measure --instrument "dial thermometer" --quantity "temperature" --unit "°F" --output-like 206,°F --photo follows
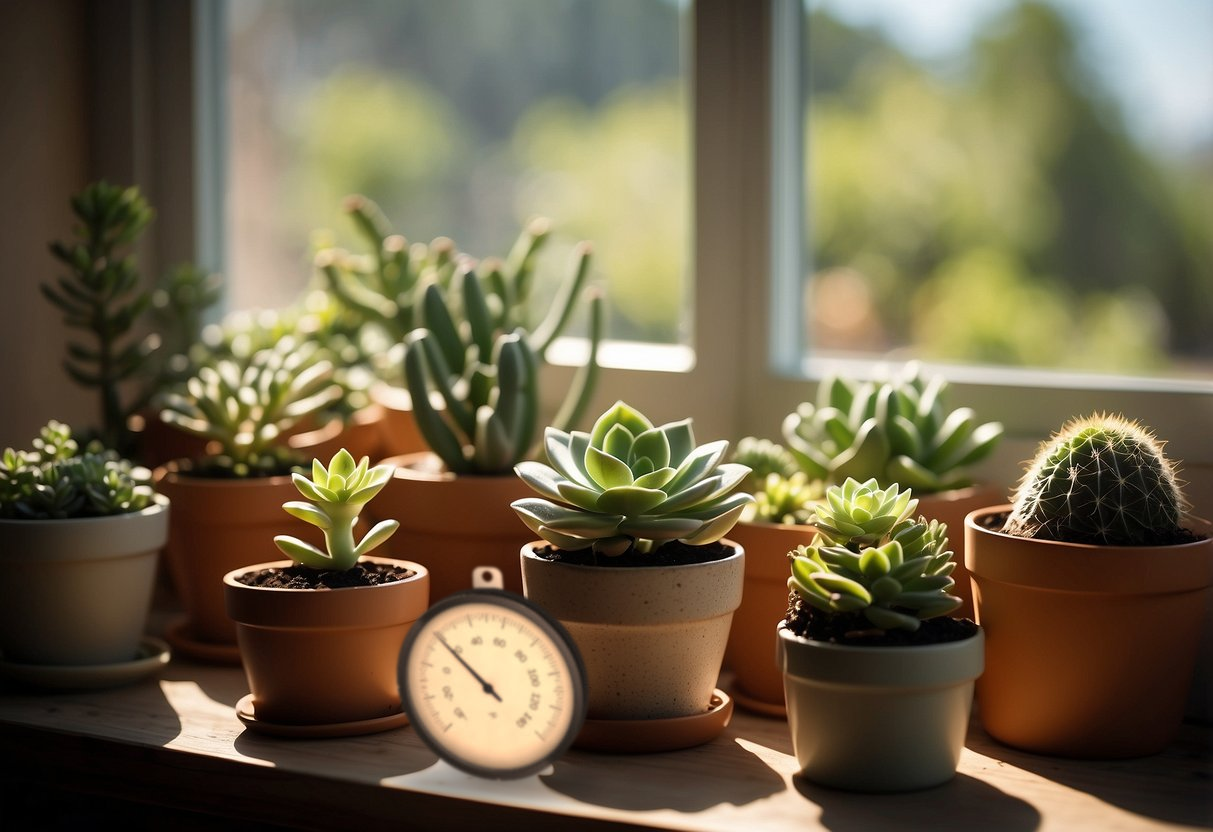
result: 20,°F
